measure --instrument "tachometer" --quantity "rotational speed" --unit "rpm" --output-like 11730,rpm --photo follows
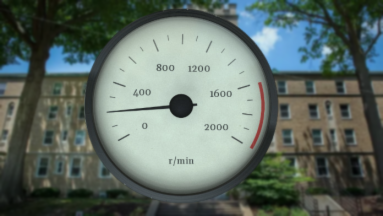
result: 200,rpm
